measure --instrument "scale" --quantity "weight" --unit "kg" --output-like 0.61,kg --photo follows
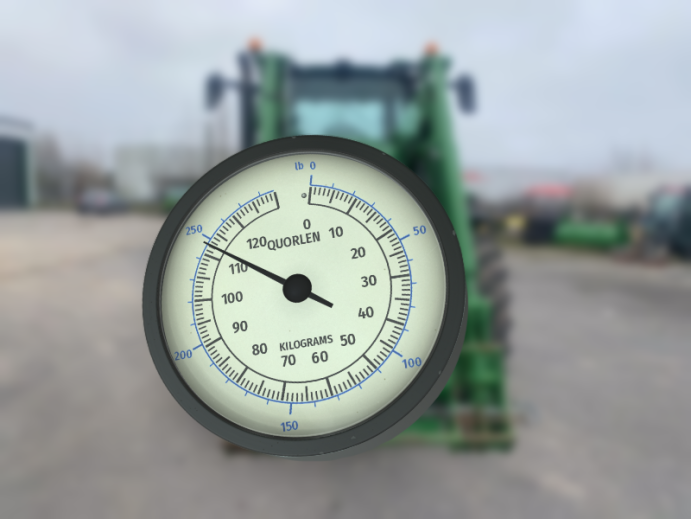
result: 112,kg
